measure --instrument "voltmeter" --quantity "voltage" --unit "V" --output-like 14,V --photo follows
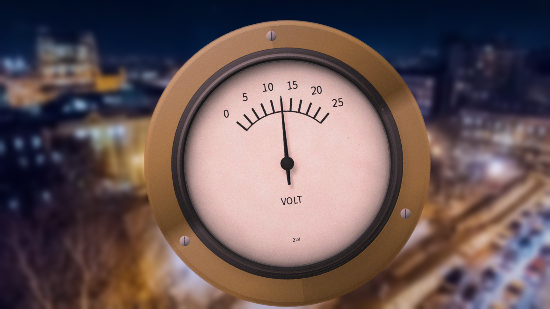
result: 12.5,V
